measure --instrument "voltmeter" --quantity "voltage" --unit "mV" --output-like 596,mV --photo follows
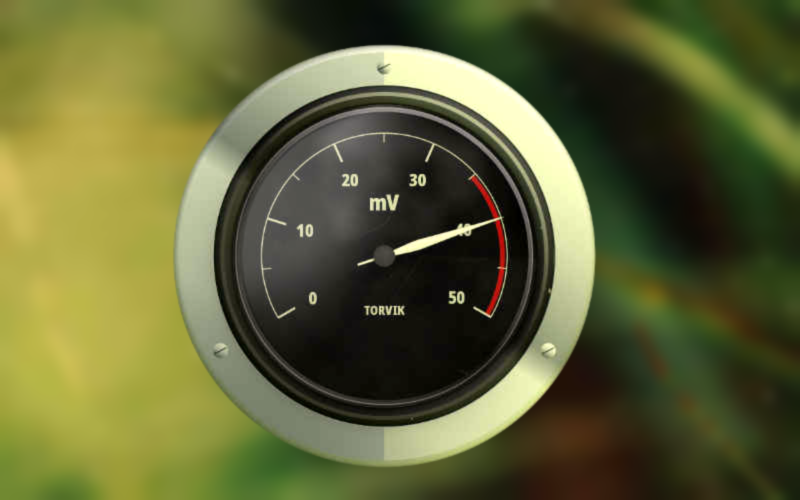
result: 40,mV
